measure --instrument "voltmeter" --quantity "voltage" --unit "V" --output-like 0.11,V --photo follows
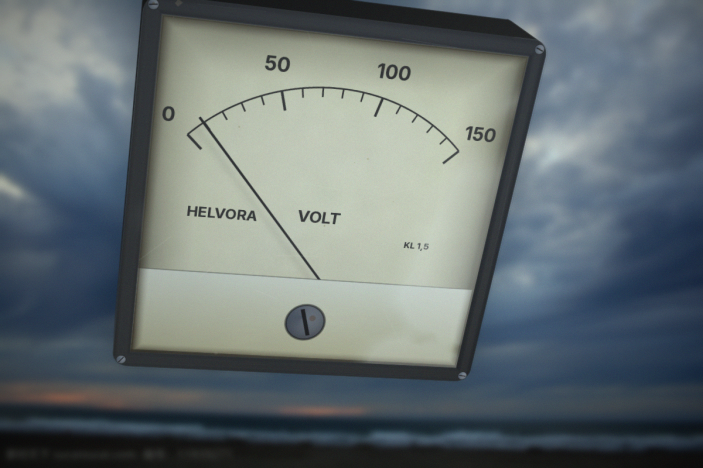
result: 10,V
